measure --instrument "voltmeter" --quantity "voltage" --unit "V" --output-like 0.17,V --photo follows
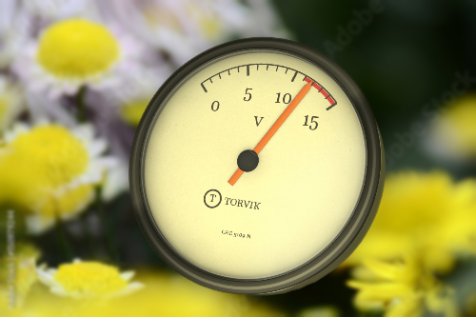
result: 12,V
